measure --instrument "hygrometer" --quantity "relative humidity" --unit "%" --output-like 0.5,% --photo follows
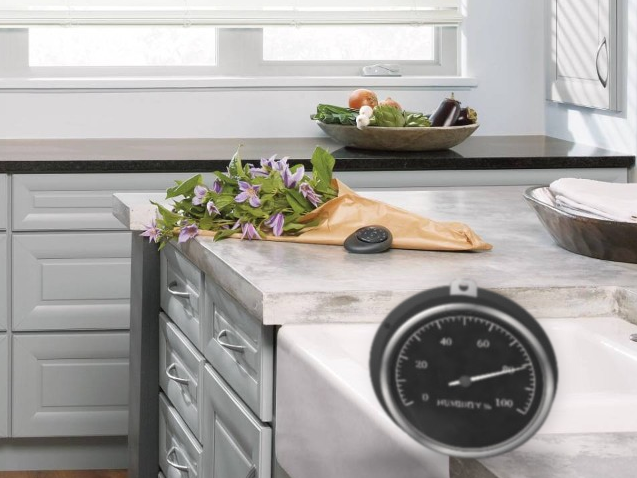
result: 80,%
